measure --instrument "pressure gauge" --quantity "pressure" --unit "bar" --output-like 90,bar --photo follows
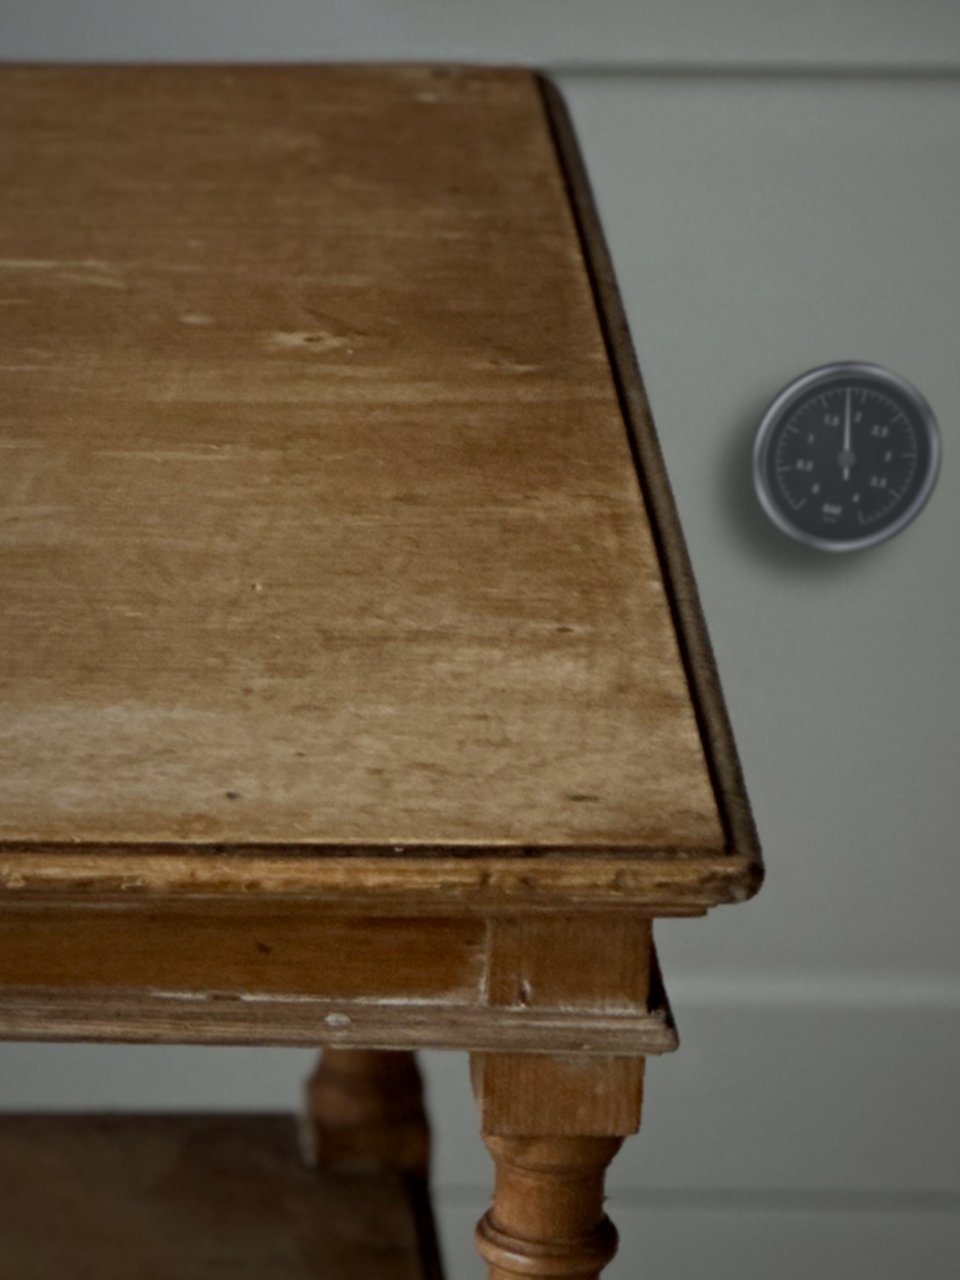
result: 1.8,bar
